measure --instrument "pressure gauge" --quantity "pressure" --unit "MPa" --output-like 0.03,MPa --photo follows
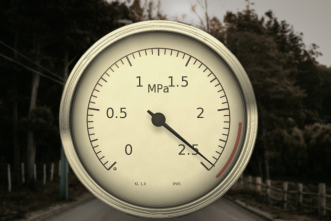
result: 2.45,MPa
